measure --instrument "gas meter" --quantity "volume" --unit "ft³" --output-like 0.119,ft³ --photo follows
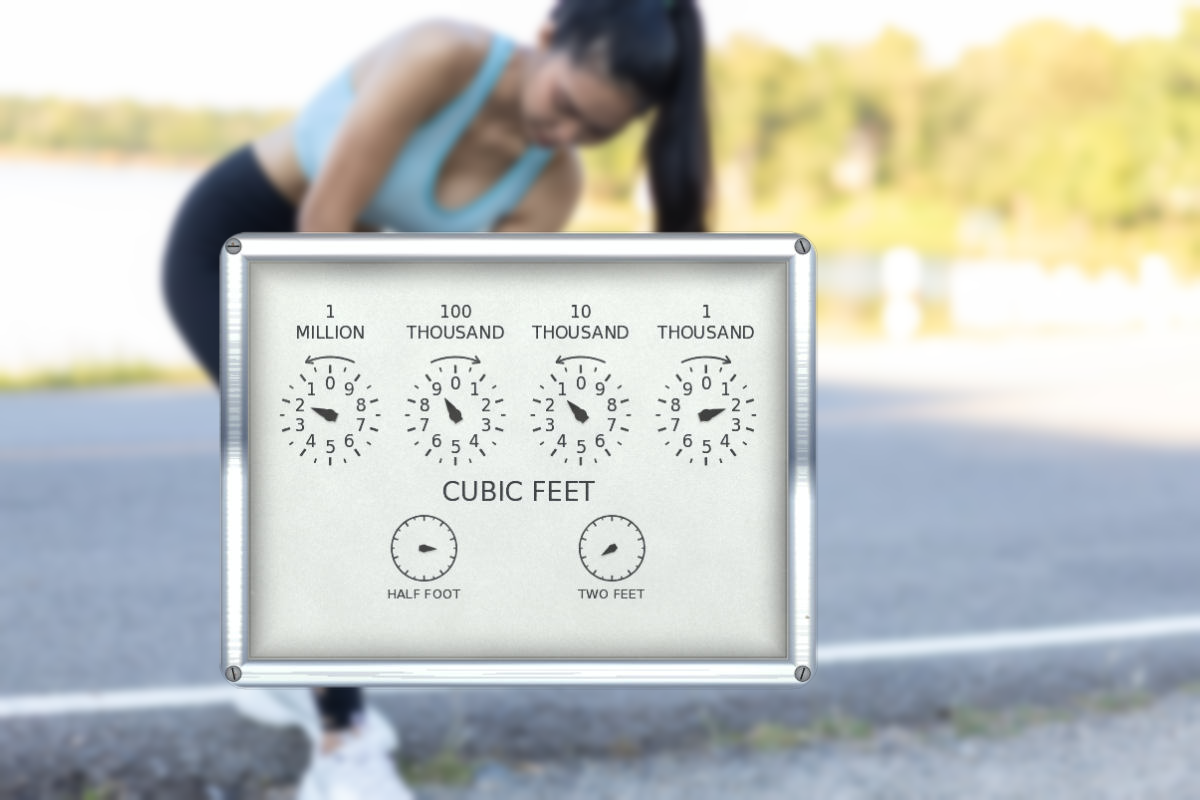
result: 191200,ft³
